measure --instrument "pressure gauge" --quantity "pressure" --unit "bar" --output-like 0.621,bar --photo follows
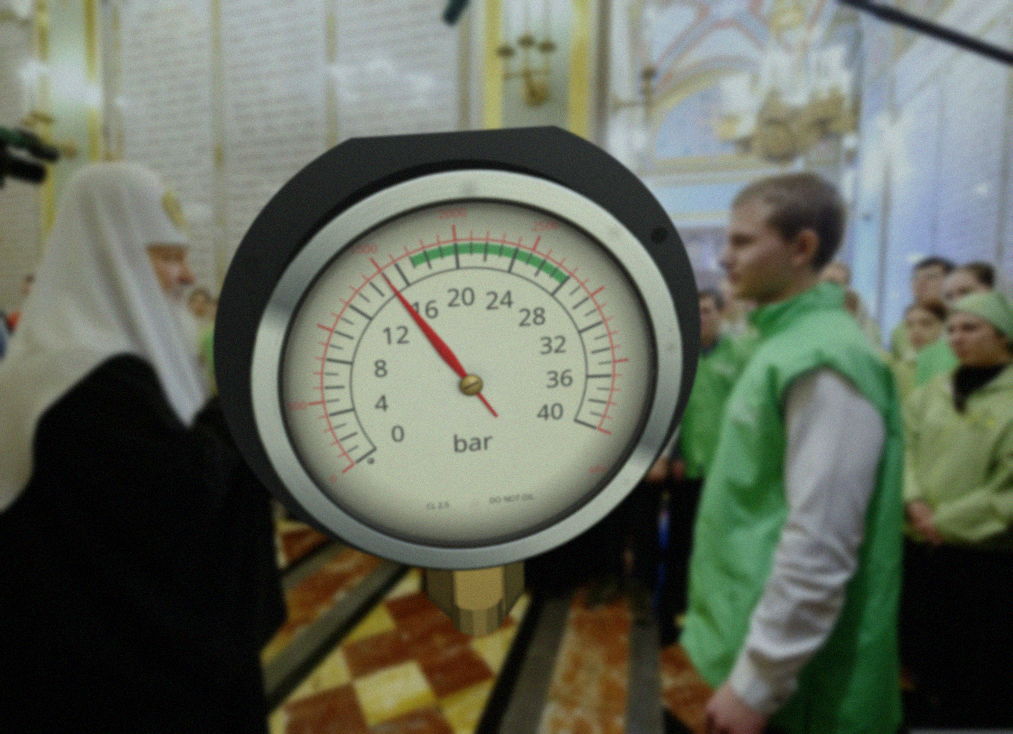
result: 15,bar
